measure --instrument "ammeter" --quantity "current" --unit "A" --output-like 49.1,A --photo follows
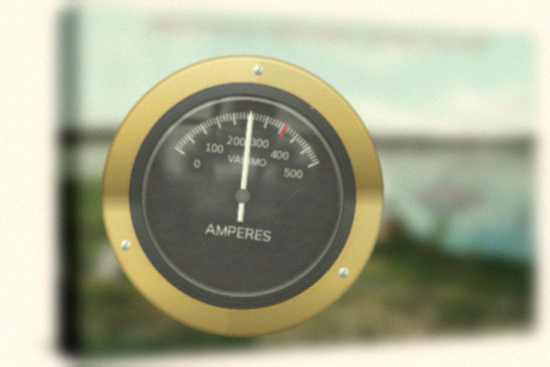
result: 250,A
